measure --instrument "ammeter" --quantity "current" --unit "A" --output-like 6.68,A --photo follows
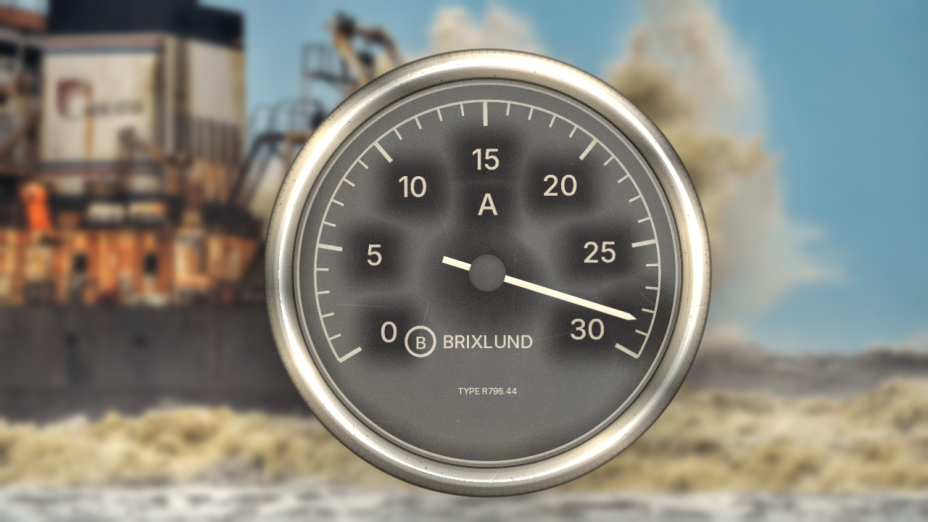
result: 28.5,A
